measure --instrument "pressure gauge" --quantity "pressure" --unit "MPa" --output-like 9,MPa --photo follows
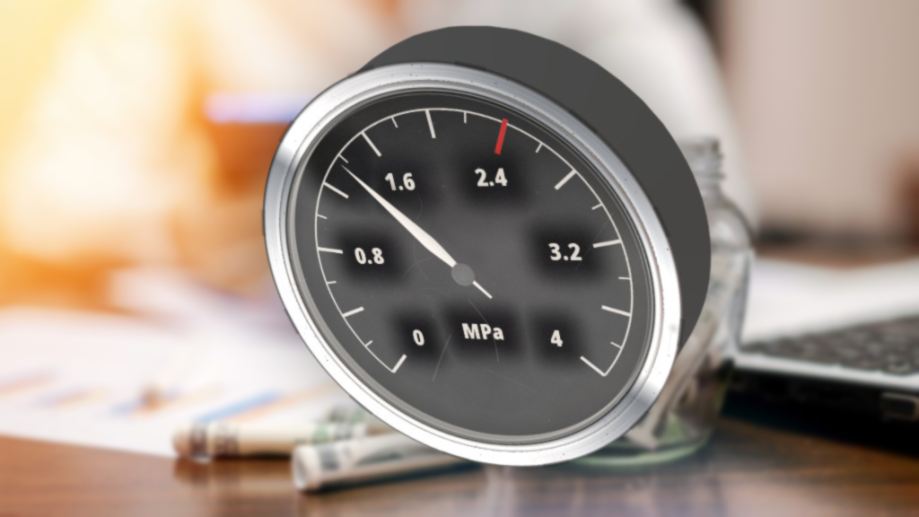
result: 1.4,MPa
